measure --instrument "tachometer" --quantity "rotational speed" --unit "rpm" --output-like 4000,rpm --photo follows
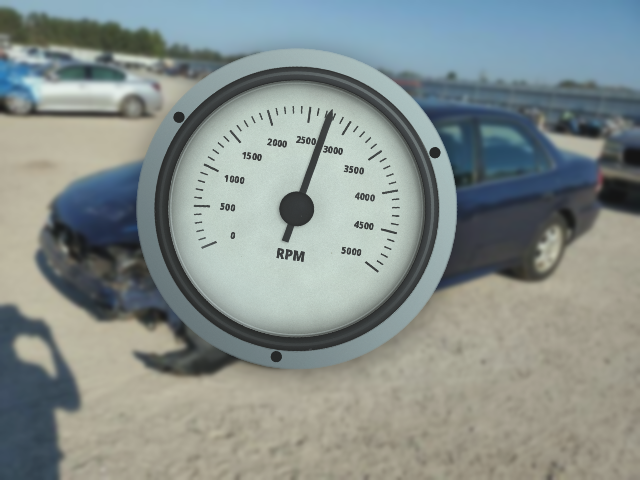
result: 2750,rpm
